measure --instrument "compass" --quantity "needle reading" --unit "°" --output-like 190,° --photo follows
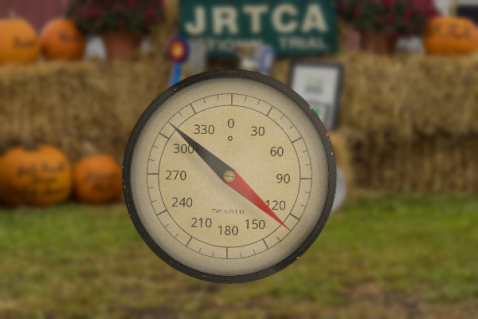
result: 130,°
